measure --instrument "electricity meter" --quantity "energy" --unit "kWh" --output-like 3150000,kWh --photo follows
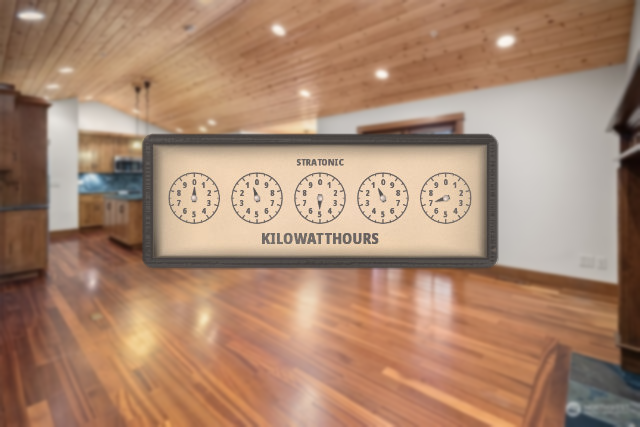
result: 507,kWh
